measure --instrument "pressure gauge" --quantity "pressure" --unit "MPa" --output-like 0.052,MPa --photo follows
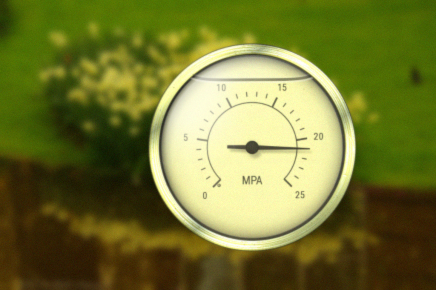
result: 21,MPa
